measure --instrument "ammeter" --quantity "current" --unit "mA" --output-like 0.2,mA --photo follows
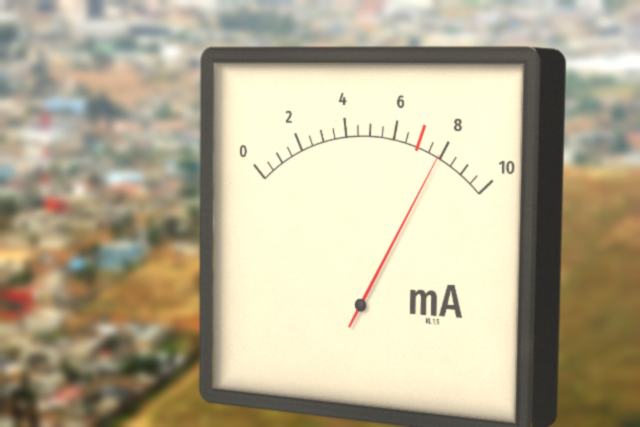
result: 8,mA
